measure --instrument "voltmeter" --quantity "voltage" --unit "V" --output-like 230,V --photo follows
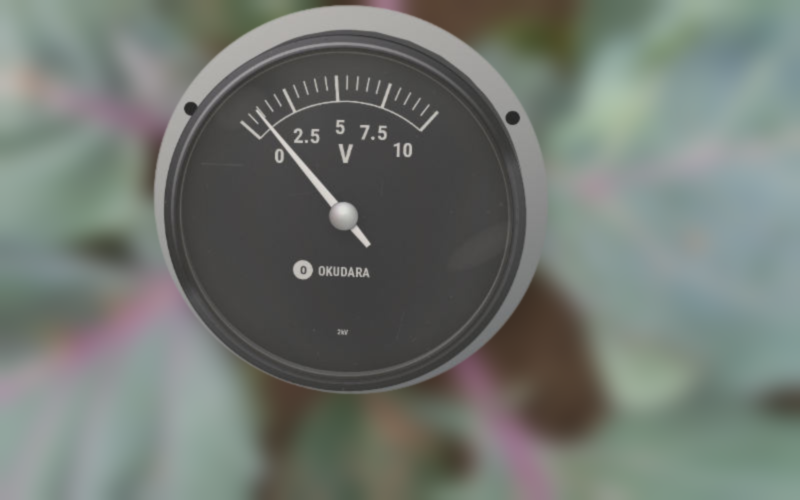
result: 1,V
